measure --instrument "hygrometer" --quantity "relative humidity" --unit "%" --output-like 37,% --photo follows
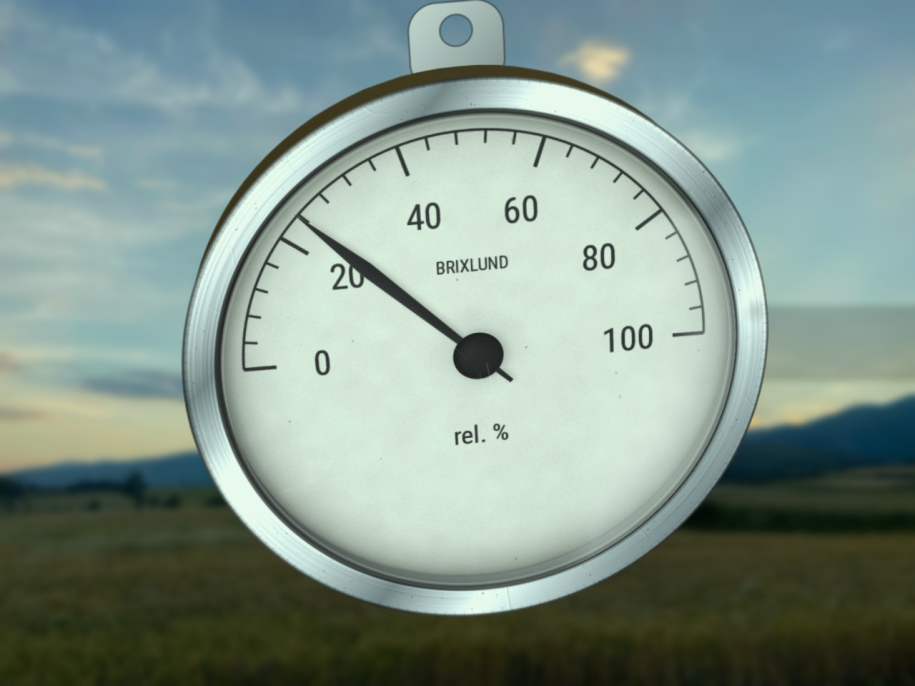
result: 24,%
